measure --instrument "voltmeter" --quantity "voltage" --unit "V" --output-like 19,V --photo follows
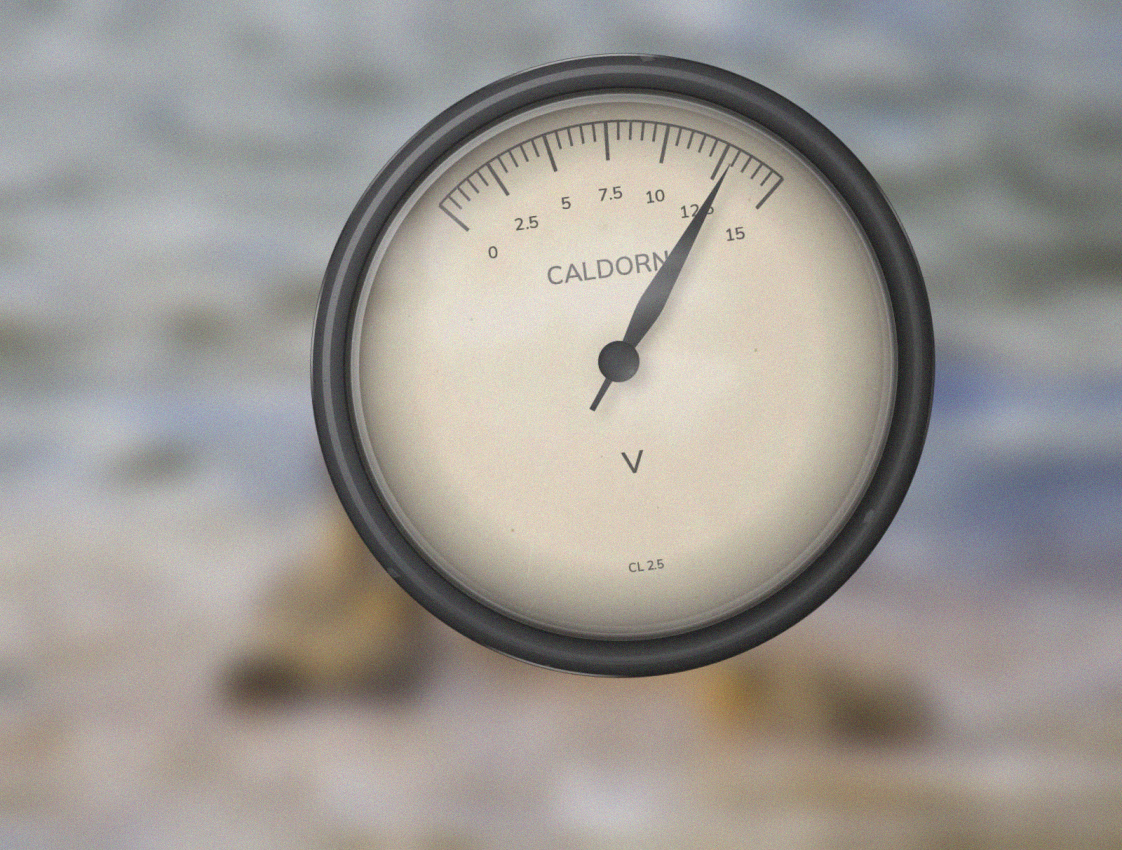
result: 13,V
